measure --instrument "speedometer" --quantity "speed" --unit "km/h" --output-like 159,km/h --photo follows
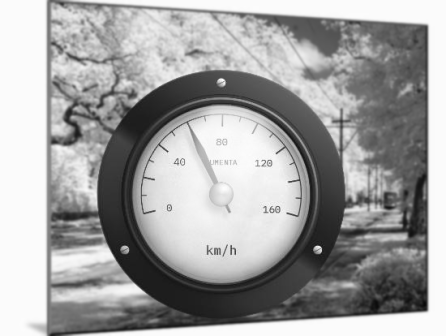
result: 60,km/h
